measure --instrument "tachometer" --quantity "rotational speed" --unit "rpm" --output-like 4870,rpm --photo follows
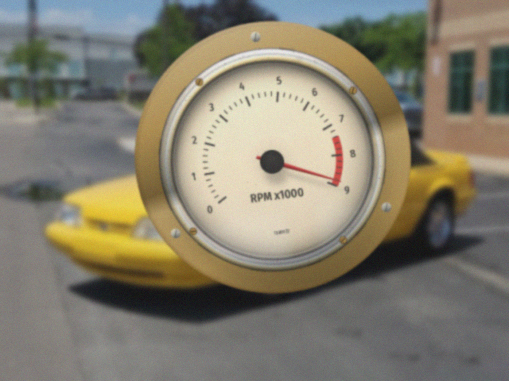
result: 8800,rpm
